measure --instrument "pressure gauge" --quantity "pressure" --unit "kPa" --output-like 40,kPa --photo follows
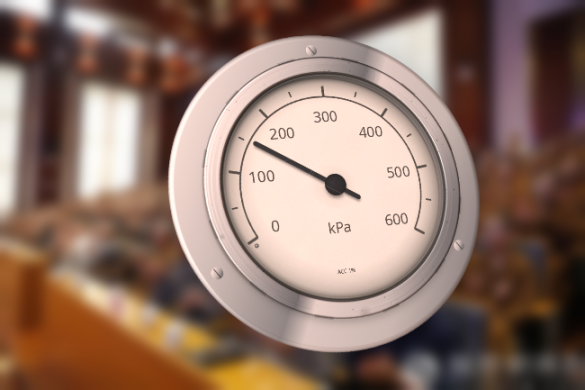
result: 150,kPa
